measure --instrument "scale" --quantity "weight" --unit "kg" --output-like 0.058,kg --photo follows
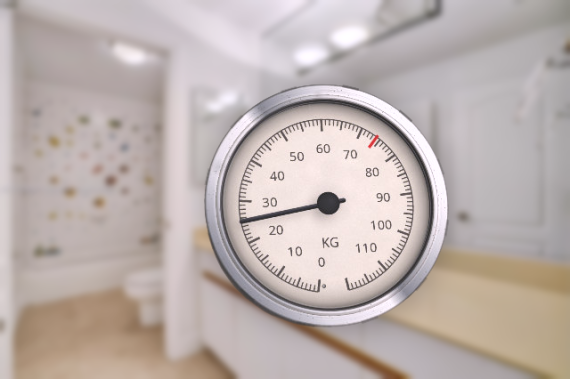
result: 25,kg
